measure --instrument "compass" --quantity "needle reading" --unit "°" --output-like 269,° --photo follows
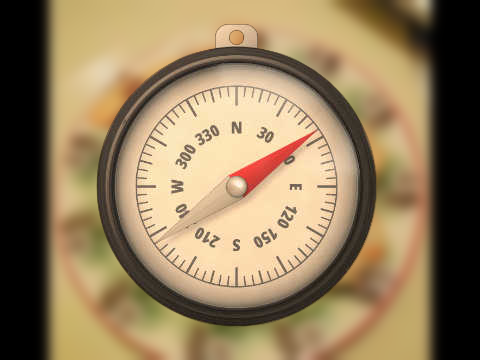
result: 55,°
